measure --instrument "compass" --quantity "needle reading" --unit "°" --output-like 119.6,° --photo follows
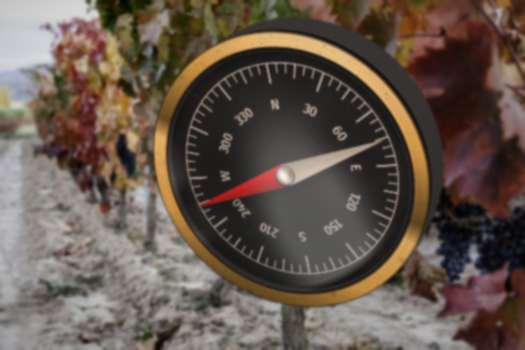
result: 255,°
